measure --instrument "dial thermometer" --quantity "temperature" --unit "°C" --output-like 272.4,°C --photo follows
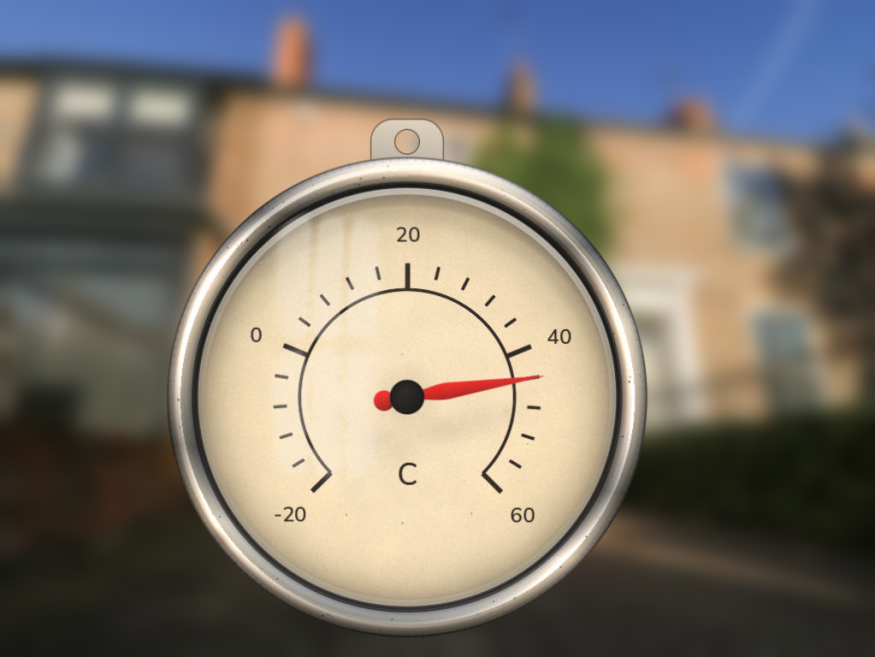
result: 44,°C
